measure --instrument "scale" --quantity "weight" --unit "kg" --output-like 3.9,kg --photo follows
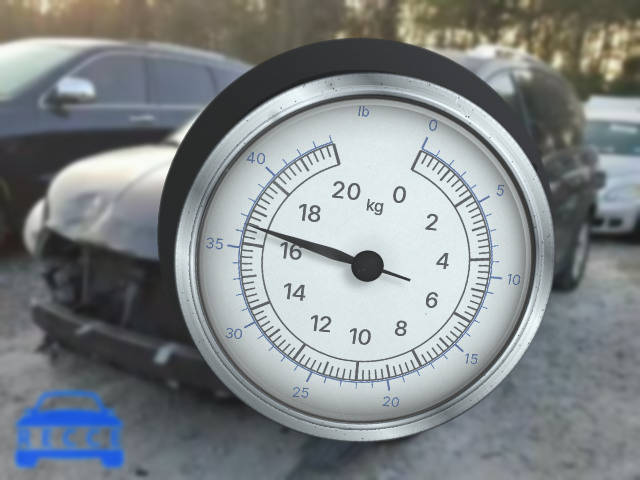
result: 16.6,kg
